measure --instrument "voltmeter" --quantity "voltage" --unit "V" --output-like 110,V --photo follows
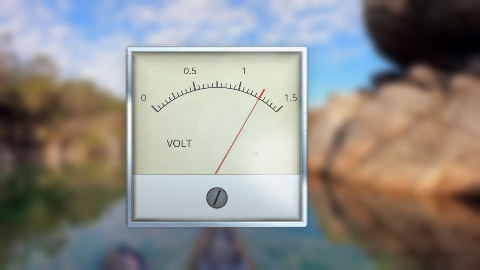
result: 1.25,V
